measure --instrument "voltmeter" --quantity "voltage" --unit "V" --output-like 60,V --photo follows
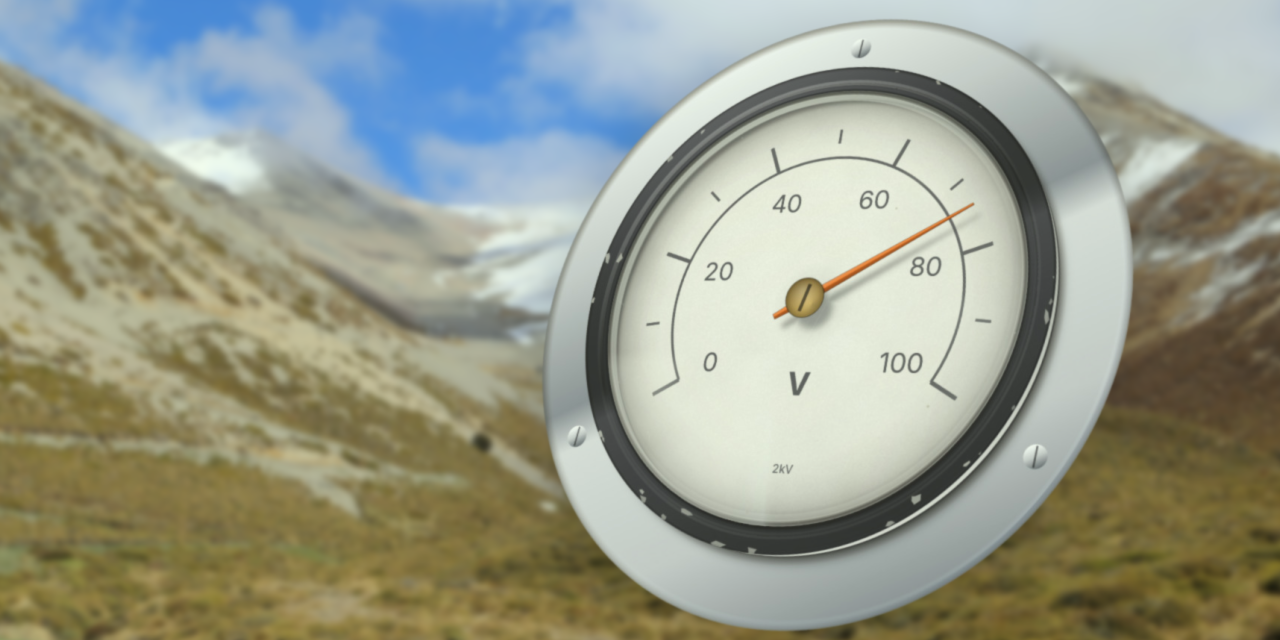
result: 75,V
